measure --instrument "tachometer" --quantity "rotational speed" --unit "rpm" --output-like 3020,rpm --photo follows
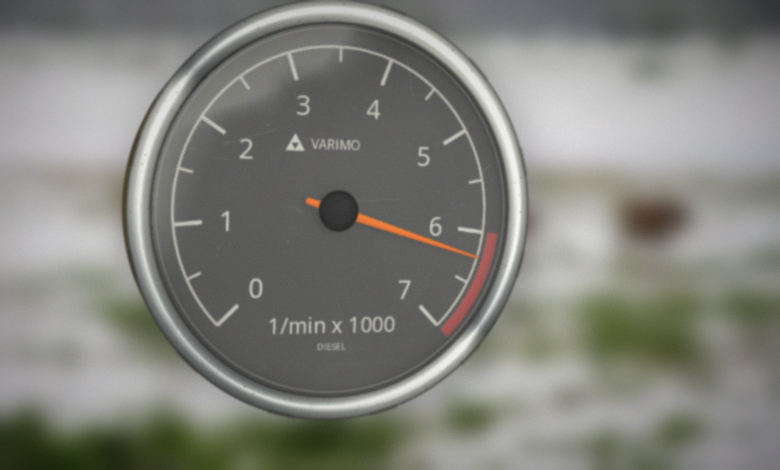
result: 6250,rpm
